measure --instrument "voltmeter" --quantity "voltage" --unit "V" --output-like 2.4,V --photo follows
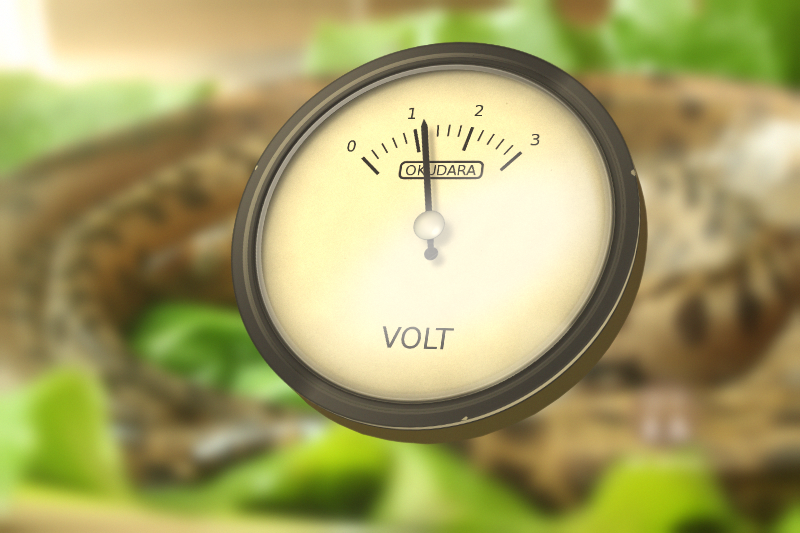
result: 1.2,V
